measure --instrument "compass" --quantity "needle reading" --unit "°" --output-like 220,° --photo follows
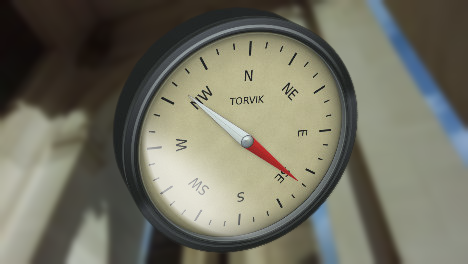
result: 130,°
